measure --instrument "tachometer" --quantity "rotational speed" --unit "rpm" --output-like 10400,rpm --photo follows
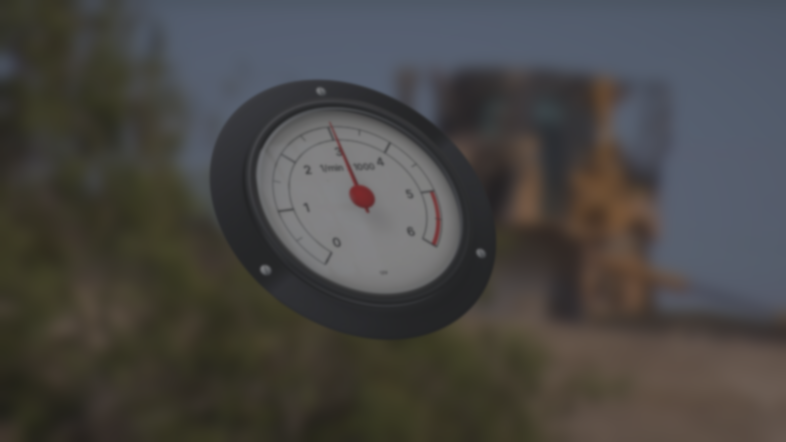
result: 3000,rpm
